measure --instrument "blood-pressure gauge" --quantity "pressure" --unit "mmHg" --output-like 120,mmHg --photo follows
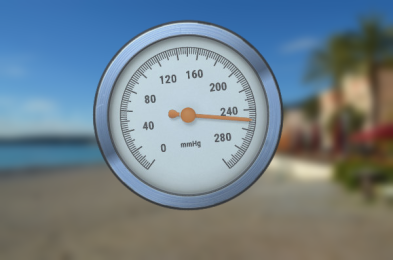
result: 250,mmHg
